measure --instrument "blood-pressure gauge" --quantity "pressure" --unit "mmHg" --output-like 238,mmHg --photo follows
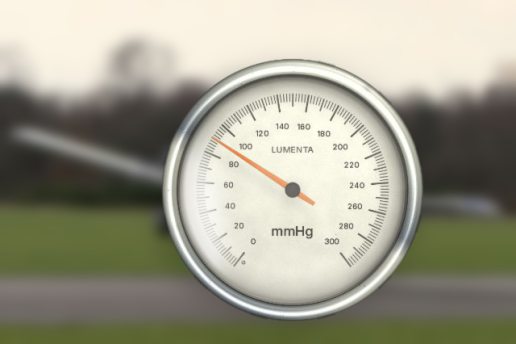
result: 90,mmHg
